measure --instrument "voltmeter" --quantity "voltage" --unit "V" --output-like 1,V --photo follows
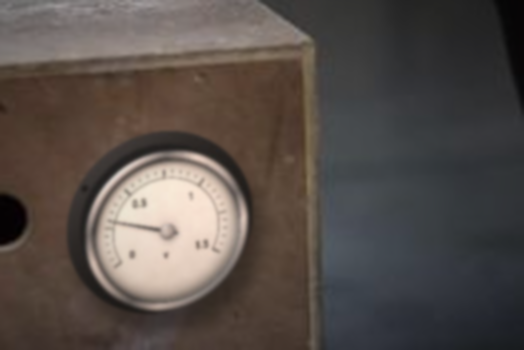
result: 0.3,V
